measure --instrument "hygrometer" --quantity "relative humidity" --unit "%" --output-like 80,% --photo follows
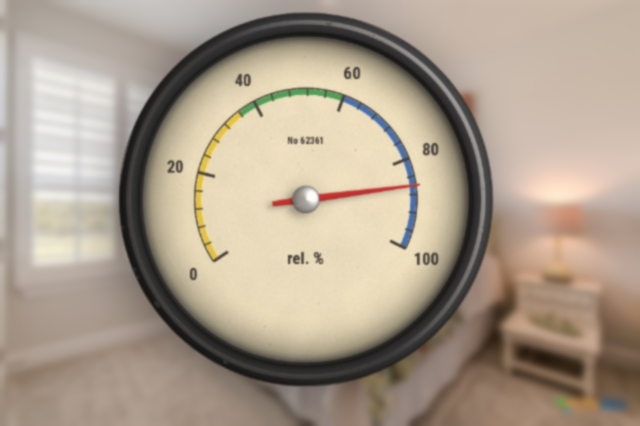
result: 86,%
